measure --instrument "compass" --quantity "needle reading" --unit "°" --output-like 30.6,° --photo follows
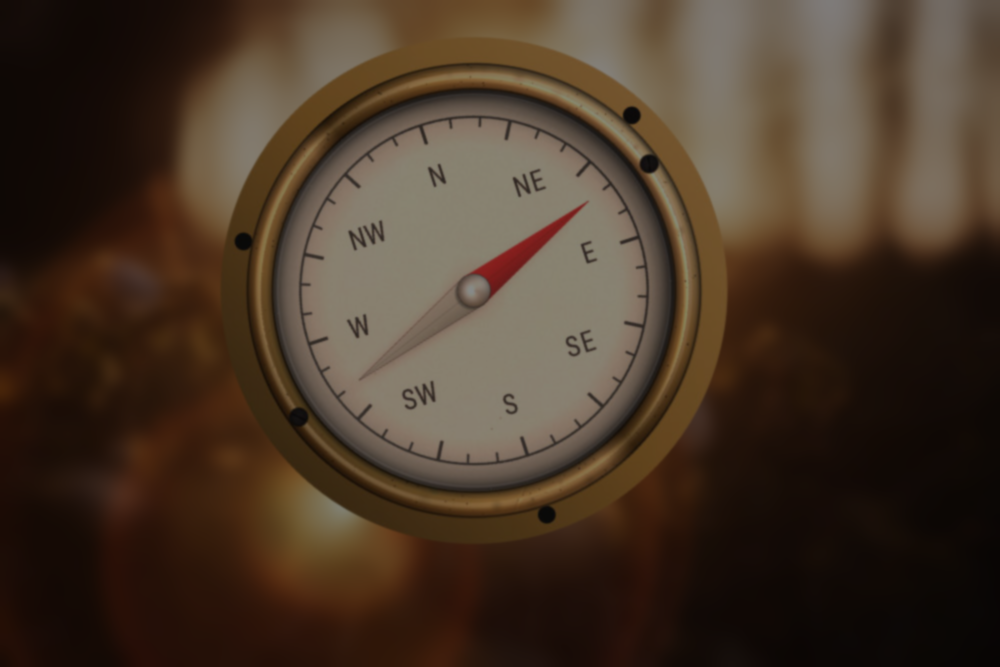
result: 70,°
